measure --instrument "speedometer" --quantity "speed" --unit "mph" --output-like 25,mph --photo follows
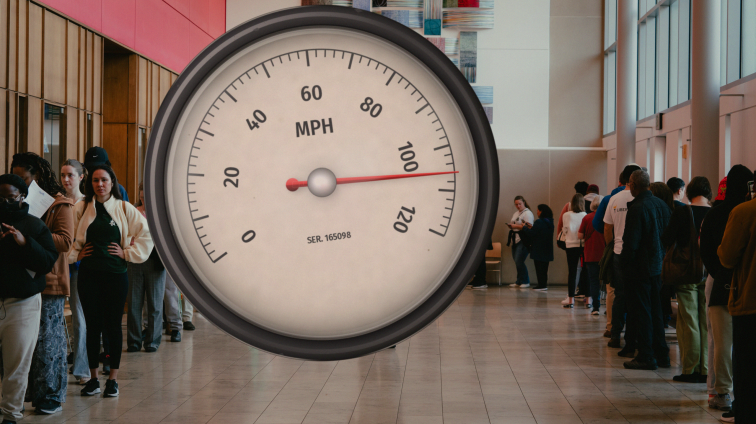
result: 106,mph
